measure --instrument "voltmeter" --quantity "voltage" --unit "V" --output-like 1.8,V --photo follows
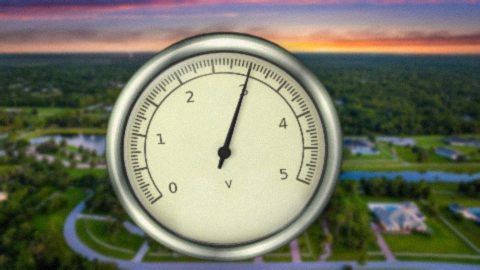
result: 3,V
